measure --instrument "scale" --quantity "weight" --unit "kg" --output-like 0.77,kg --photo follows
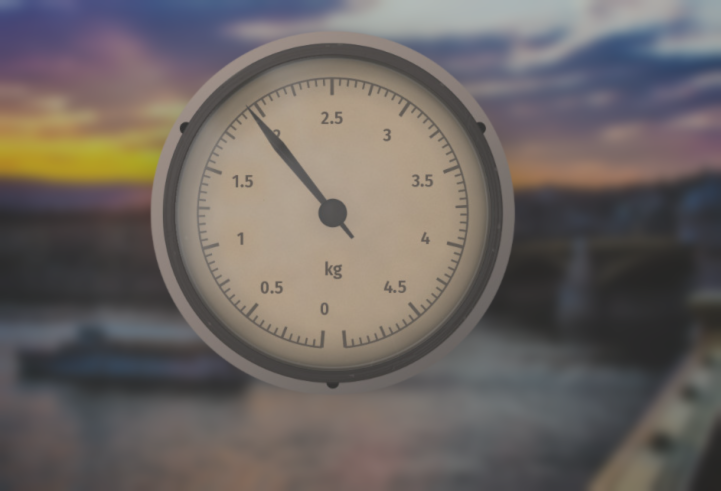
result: 1.95,kg
